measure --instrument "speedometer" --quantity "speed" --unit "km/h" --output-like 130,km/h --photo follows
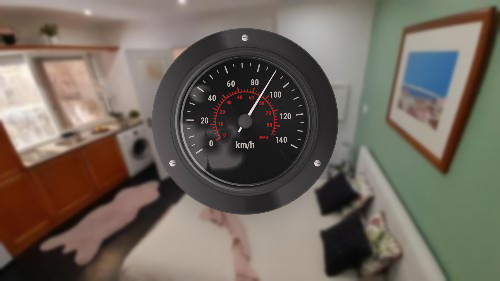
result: 90,km/h
